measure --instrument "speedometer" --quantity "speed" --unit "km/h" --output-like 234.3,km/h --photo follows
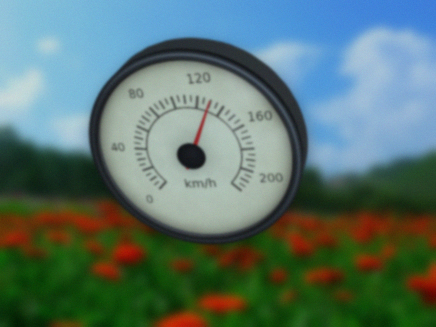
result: 130,km/h
